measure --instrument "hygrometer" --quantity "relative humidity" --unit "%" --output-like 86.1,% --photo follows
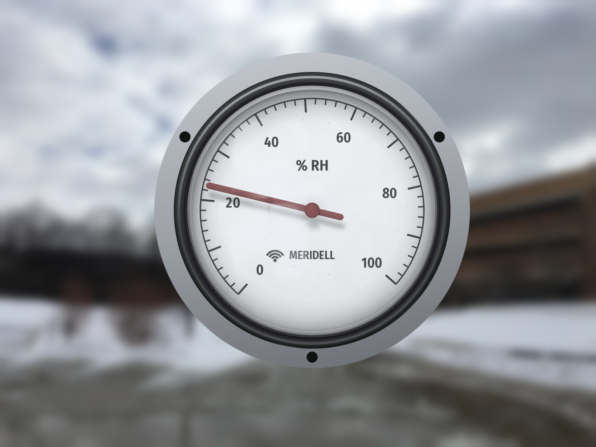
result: 23,%
